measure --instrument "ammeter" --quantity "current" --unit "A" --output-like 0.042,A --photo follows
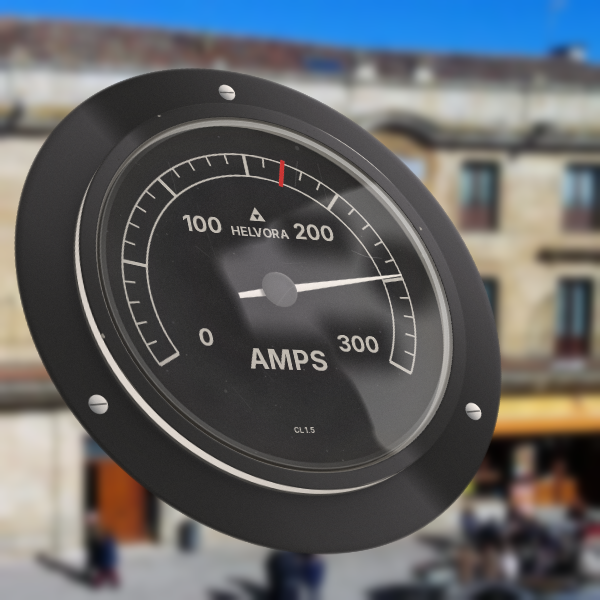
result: 250,A
